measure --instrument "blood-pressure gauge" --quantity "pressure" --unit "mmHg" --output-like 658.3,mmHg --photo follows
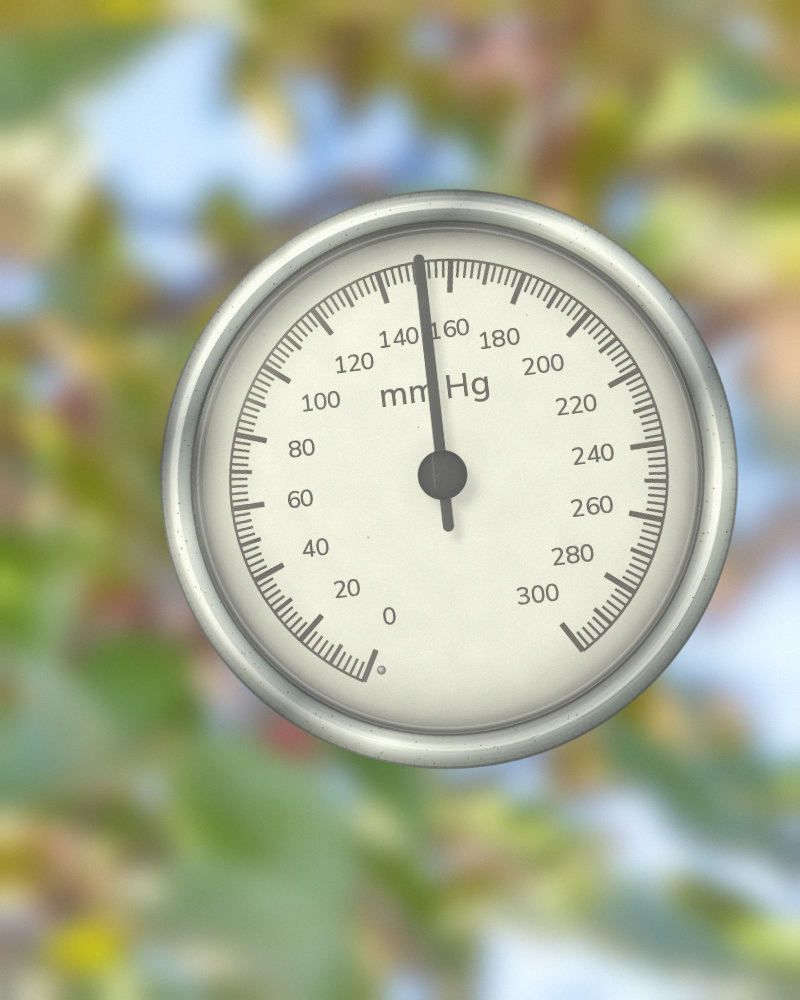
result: 152,mmHg
